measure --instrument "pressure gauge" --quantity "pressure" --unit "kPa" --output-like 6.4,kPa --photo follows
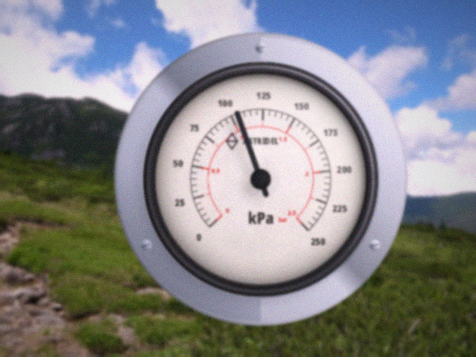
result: 105,kPa
